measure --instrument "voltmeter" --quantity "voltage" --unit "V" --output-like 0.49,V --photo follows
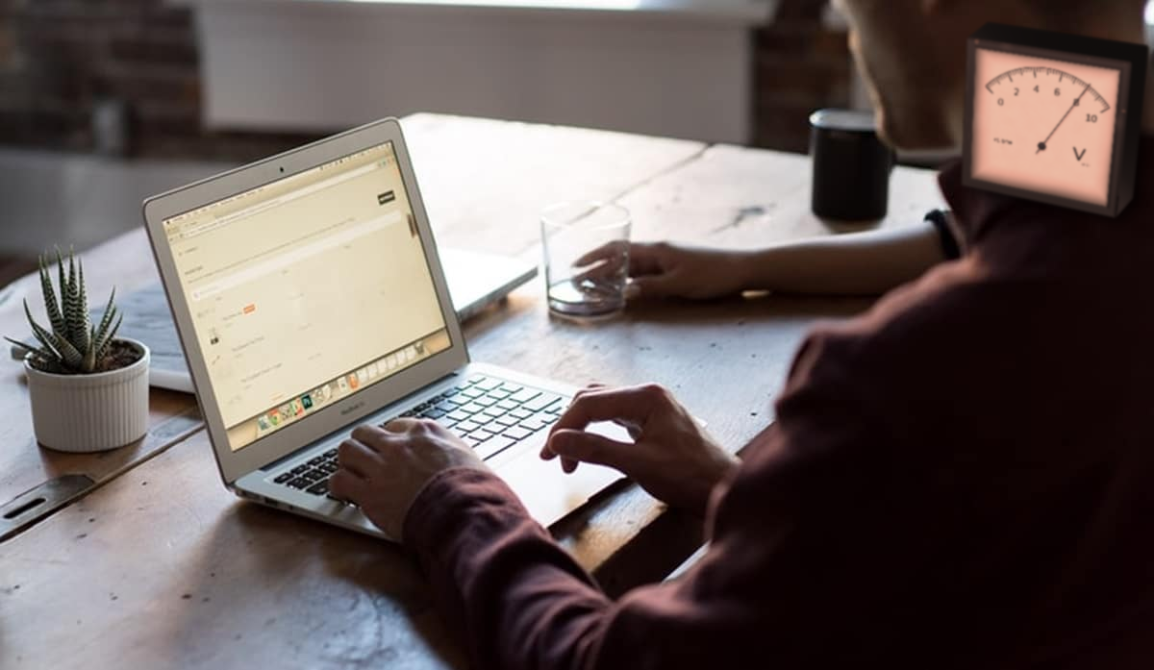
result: 8,V
